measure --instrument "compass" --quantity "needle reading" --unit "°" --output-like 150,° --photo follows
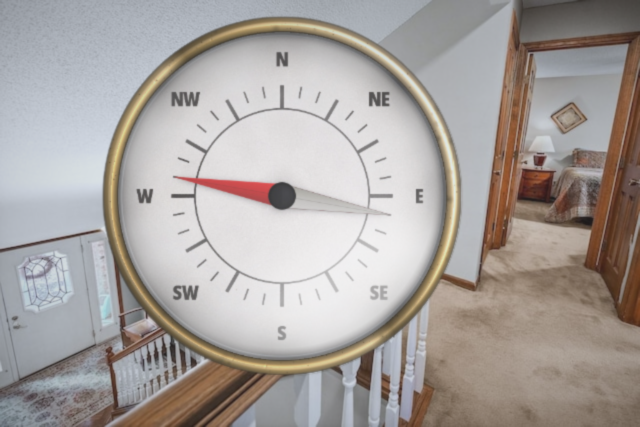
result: 280,°
